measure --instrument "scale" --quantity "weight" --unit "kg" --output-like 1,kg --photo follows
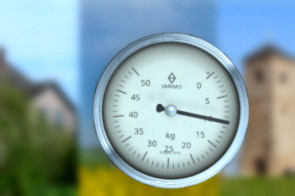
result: 10,kg
